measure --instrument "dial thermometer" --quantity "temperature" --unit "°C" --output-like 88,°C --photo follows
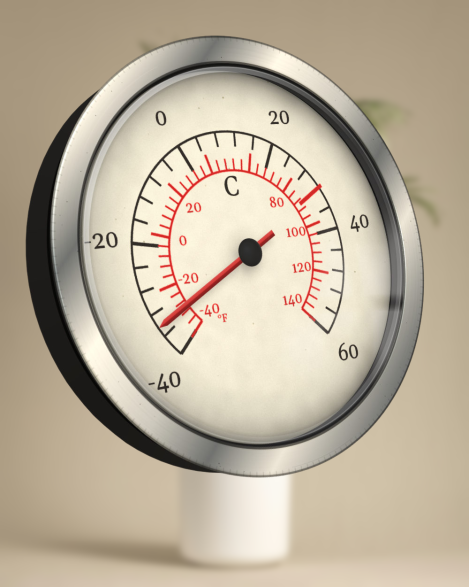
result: -34,°C
